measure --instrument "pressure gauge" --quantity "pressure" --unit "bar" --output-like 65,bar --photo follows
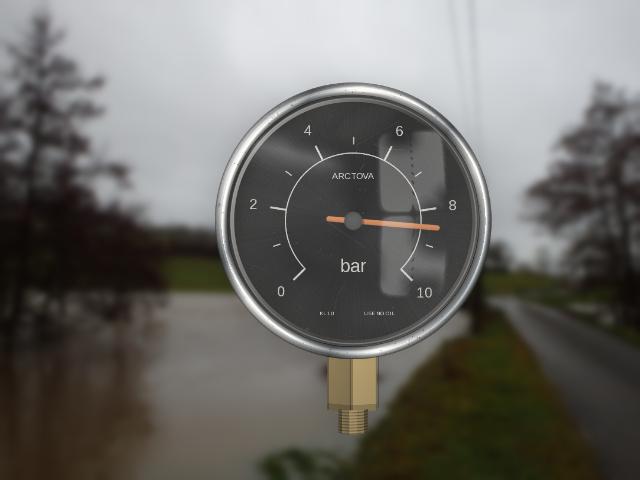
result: 8.5,bar
